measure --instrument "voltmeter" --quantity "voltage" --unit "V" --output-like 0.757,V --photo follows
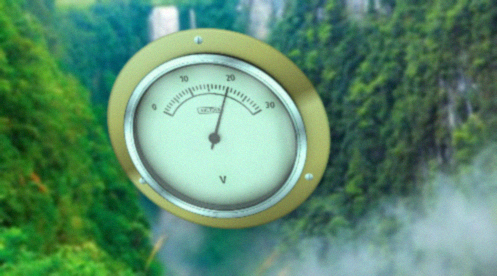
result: 20,V
